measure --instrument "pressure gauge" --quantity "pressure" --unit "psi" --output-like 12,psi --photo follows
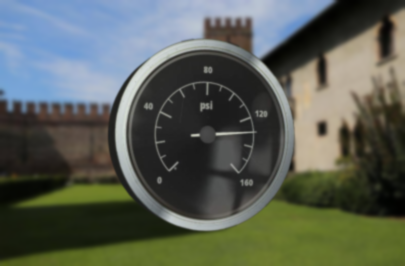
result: 130,psi
